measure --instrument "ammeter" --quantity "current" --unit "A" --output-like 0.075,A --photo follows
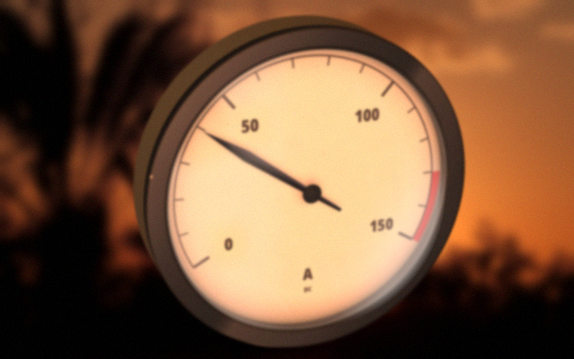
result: 40,A
